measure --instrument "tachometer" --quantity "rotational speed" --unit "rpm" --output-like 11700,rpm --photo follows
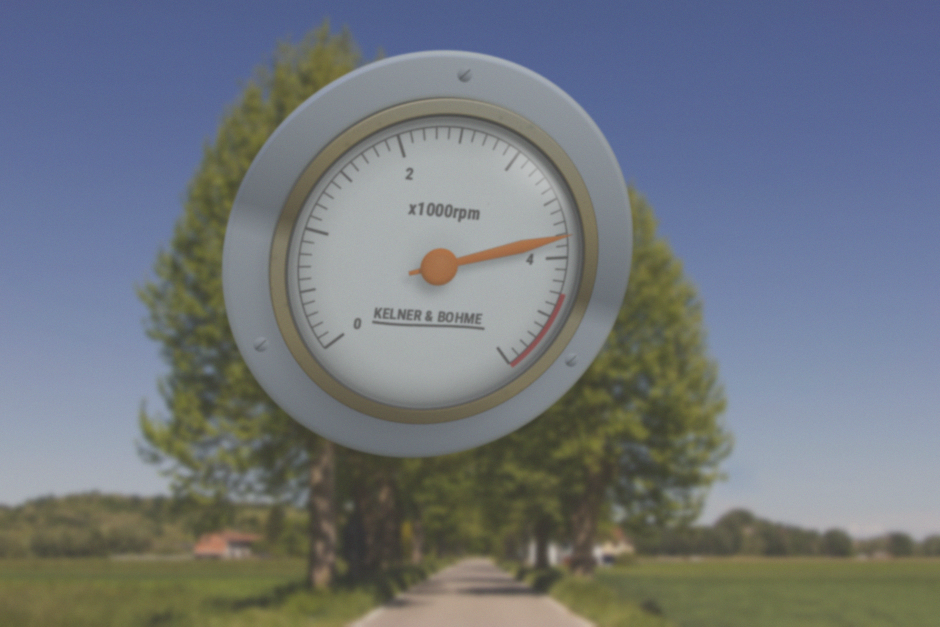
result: 3800,rpm
